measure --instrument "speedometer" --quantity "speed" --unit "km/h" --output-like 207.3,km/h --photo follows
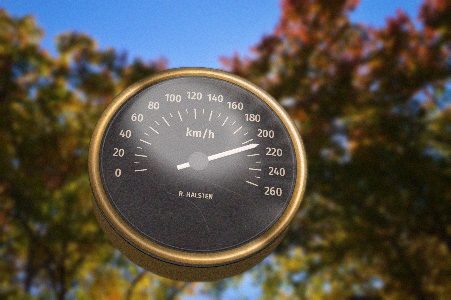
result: 210,km/h
